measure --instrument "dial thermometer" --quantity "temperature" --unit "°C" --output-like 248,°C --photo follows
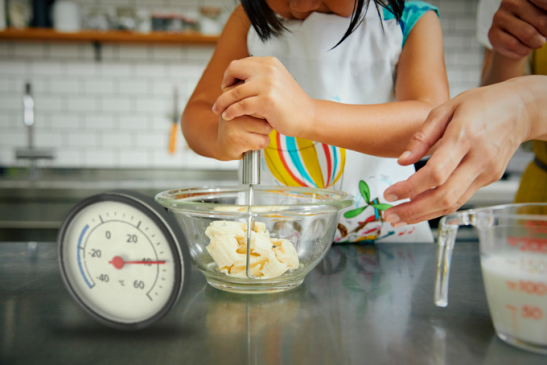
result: 40,°C
